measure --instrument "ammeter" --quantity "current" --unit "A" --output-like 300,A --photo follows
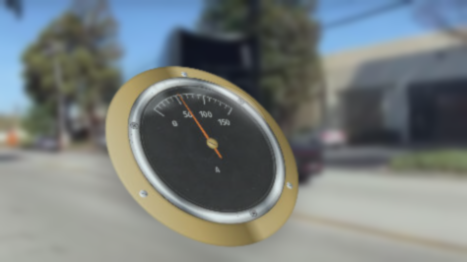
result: 50,A
